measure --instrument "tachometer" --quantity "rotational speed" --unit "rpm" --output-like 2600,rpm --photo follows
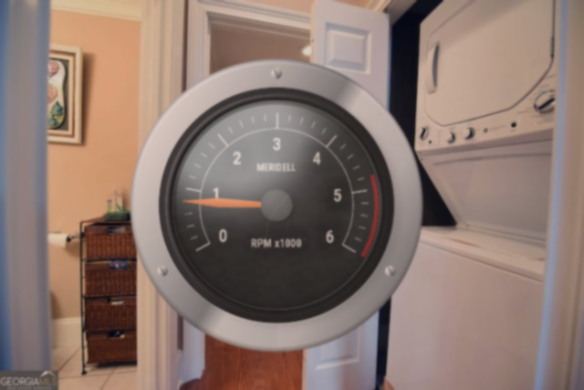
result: 800,rpm
